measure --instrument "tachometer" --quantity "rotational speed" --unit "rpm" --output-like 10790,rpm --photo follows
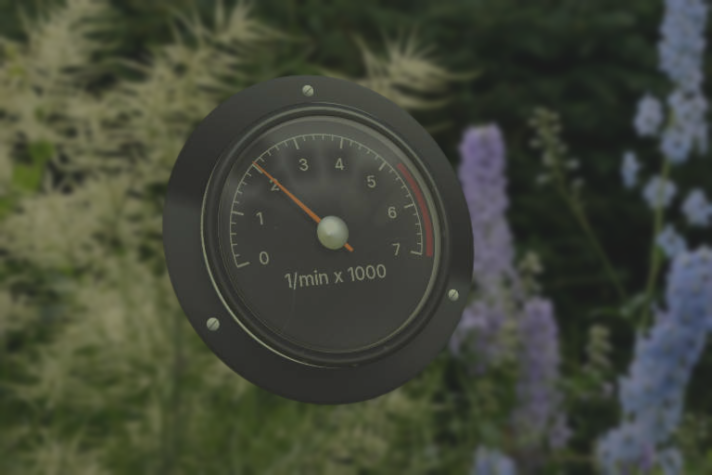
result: 2000,rpm
